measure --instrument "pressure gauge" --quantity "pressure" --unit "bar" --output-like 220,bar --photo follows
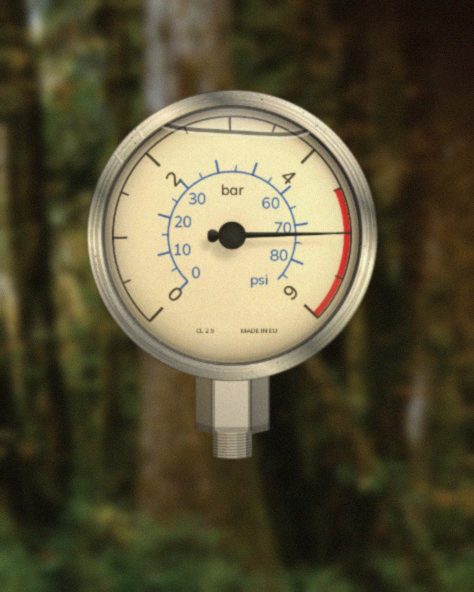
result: 5,bar
